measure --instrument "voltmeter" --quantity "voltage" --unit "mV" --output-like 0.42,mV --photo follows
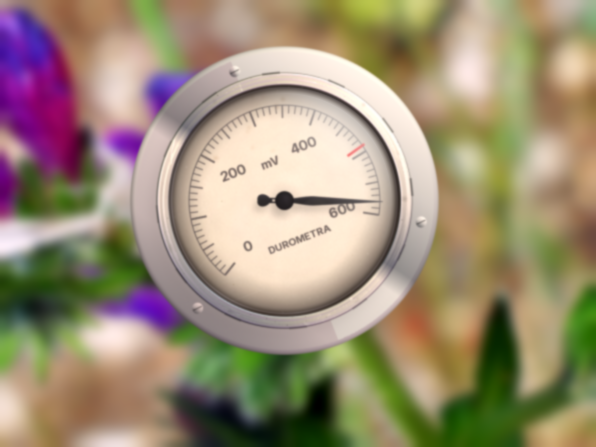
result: 580,mV
